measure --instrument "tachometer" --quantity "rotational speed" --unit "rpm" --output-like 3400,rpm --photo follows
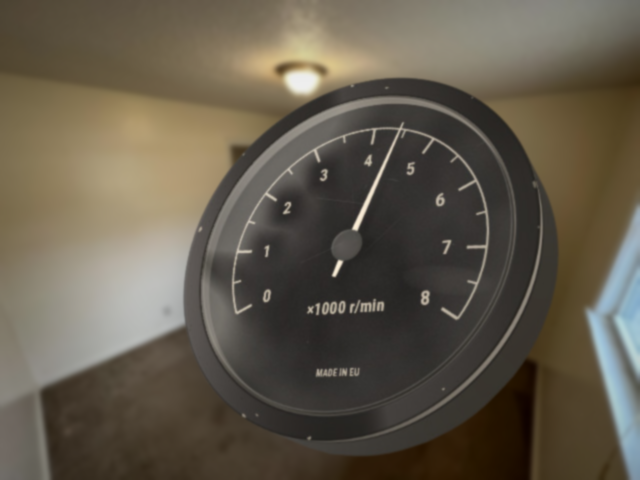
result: 4500,rpm
